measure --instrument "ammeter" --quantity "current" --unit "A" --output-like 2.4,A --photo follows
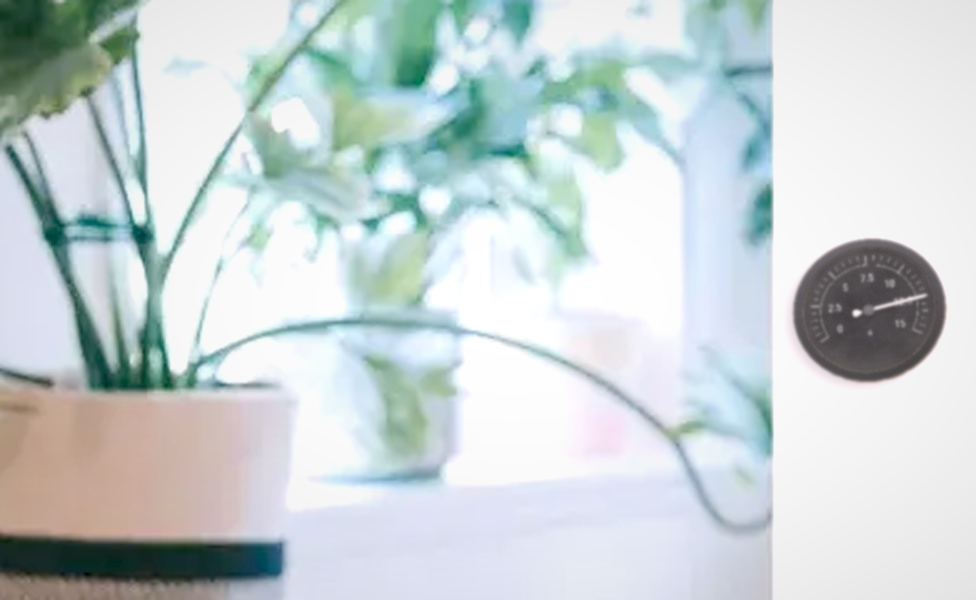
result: 12.5,A
